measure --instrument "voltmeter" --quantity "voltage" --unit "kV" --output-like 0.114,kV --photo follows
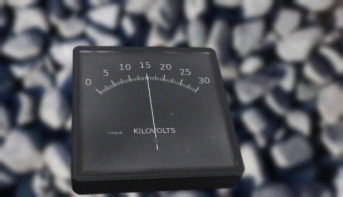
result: 15,kV
